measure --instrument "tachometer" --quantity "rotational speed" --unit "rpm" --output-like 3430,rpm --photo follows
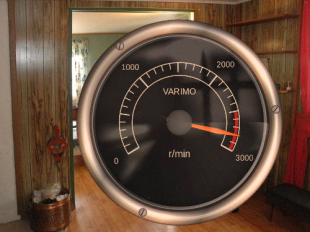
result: 2800,rpm
